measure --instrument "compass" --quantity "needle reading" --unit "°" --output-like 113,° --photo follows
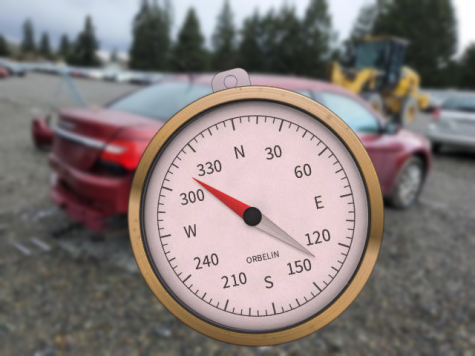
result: 315,°
